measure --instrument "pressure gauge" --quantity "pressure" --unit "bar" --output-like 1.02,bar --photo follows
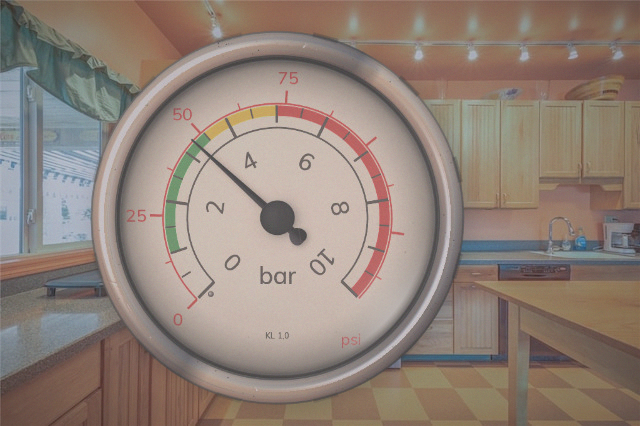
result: 3.25,bar
